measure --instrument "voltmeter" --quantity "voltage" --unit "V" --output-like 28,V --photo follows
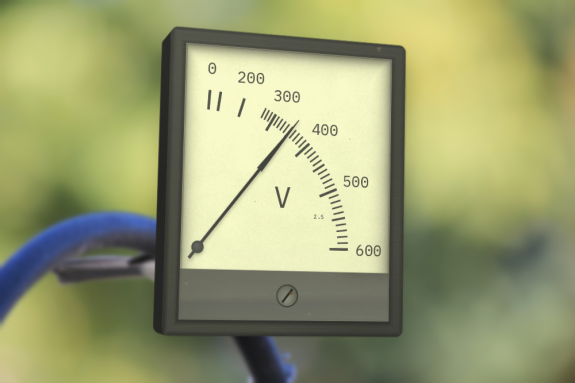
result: 350,V
